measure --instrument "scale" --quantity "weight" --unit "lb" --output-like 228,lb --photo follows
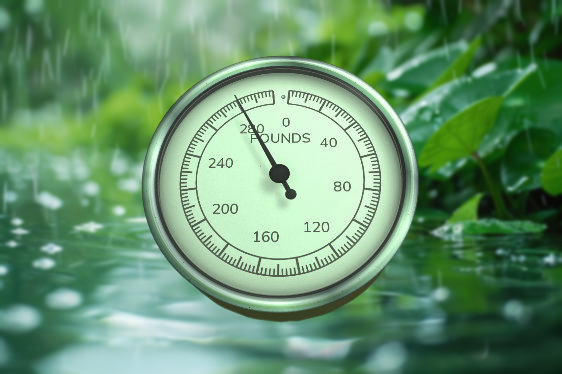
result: 280,lb
